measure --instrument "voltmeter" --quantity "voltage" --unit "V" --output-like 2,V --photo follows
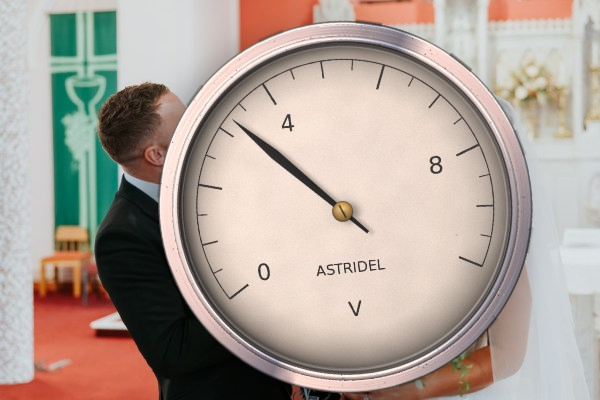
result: 3.25,V
